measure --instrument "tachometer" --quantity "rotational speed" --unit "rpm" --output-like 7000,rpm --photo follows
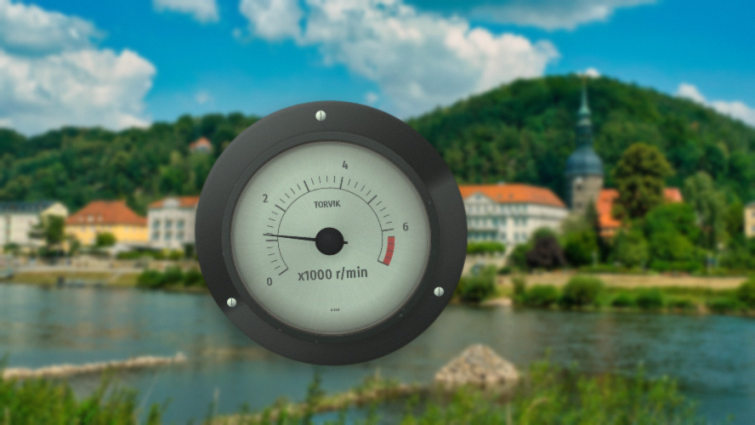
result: 1200,rpm
